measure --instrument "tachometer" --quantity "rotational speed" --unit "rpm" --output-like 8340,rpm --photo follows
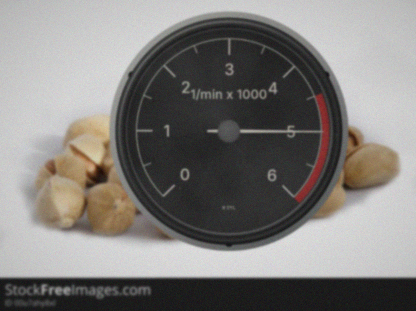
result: 5000,rpm
